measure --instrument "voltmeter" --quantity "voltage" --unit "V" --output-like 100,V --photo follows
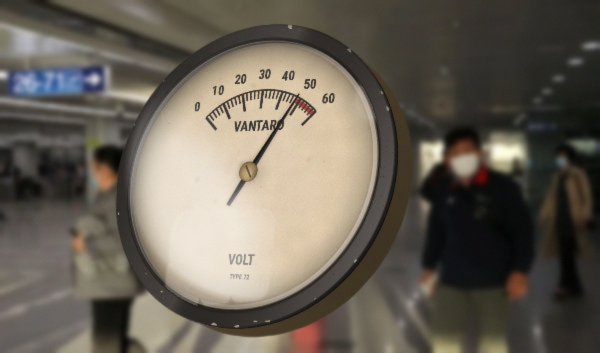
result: 50,V
